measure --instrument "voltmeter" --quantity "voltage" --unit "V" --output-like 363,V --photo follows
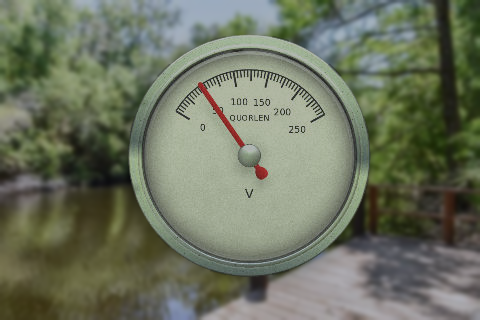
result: 50,V
